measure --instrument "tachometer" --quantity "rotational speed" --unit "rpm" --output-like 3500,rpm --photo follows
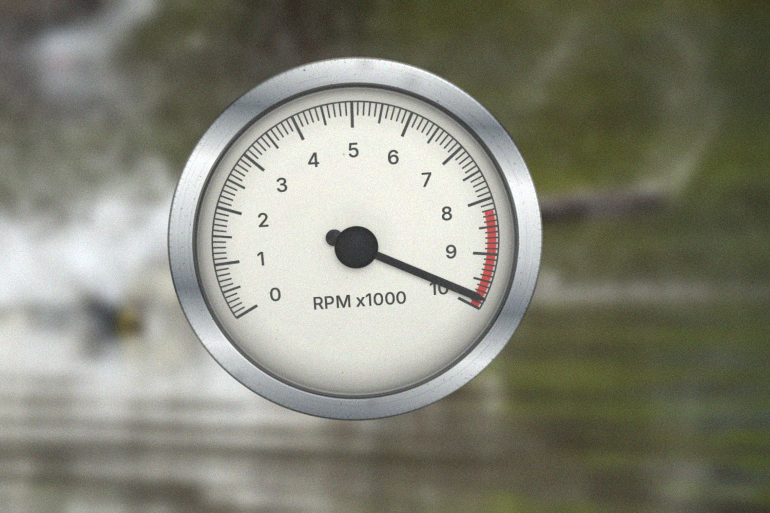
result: 9800,rpm
